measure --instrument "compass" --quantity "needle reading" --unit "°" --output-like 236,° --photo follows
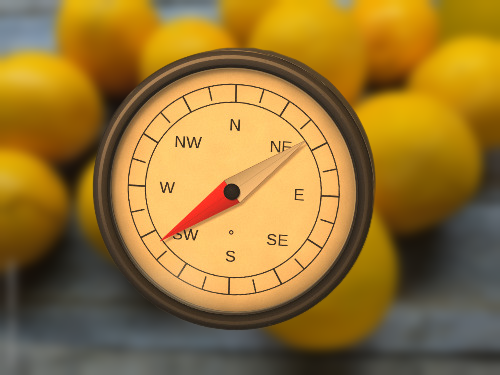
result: 232.5,°
